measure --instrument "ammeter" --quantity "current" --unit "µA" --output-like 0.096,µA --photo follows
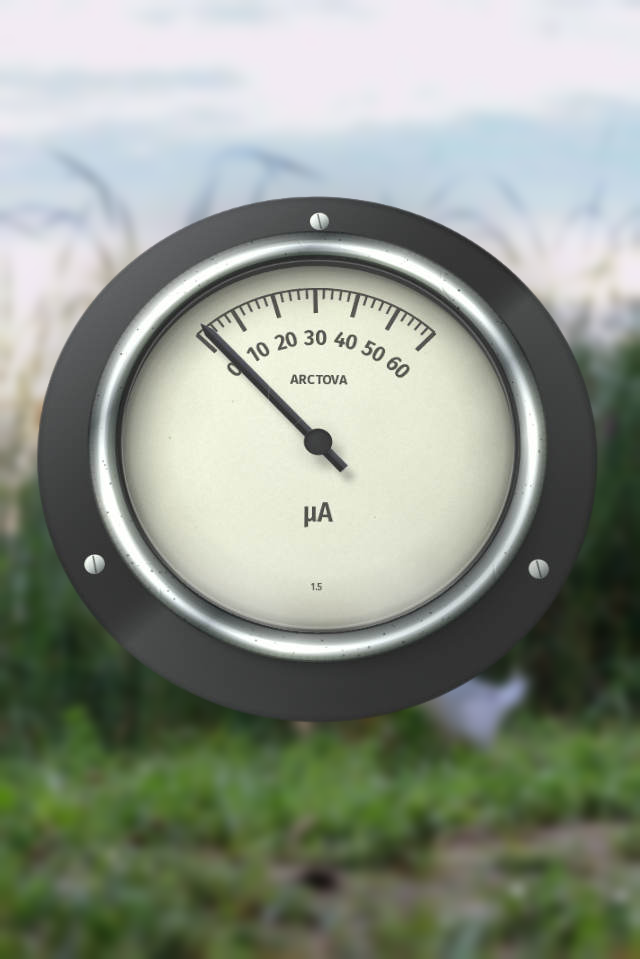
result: 2,µA
